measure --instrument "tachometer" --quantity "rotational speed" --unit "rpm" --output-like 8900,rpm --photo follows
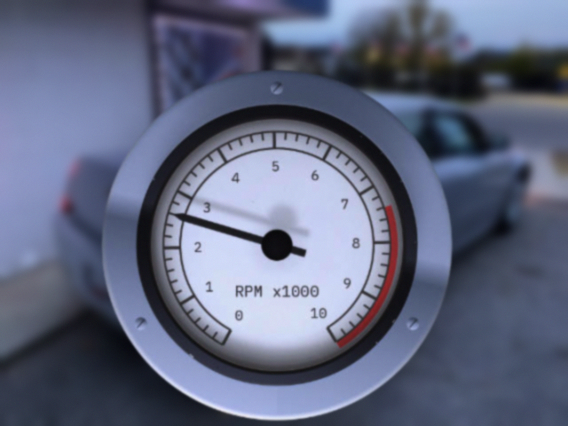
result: 2600,rpm
